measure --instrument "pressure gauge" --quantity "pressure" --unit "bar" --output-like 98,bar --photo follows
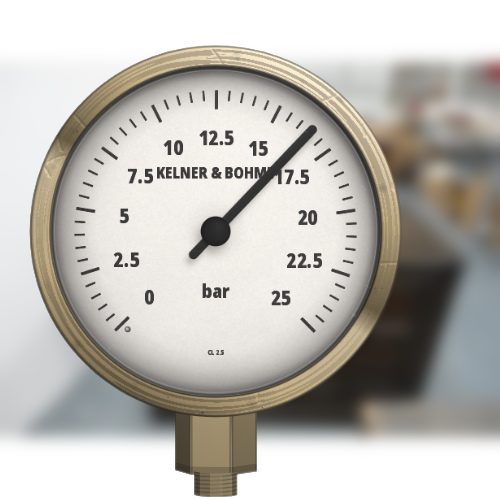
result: 16.5,bar
